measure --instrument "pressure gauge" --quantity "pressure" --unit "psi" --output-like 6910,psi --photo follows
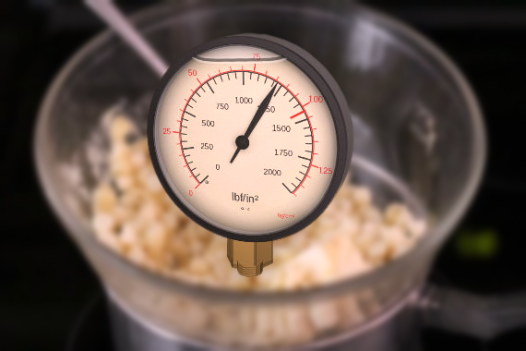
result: 1225,psi
